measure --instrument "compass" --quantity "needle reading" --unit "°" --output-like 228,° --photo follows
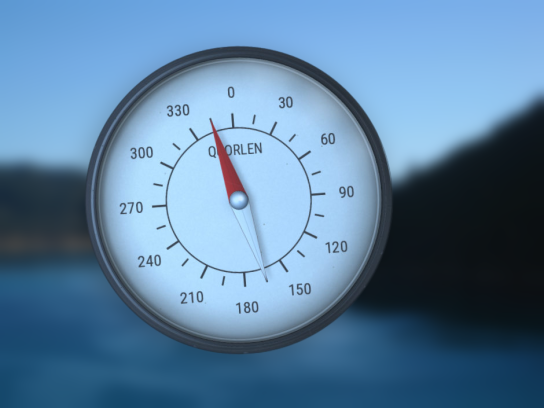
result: 345,°
